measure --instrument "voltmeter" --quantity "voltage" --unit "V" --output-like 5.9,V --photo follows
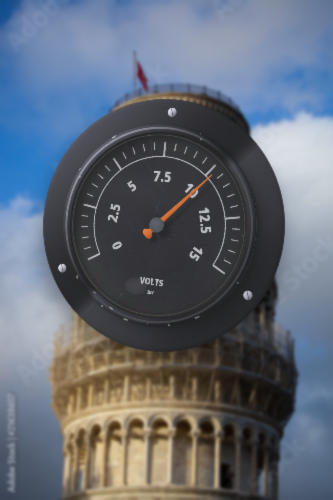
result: 10.25,V
